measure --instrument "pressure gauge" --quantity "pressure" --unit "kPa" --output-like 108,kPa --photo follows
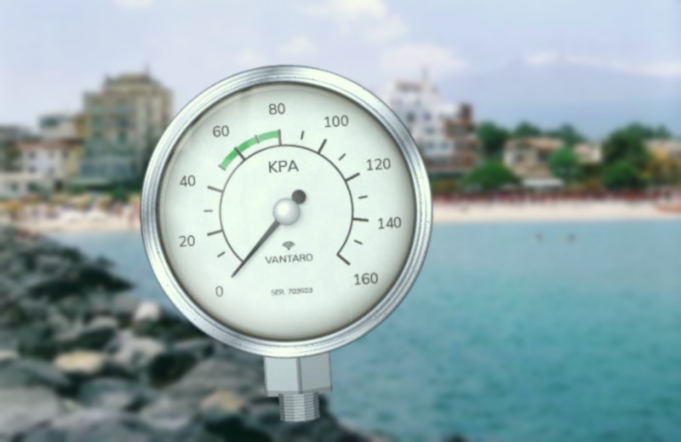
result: 0,kPa
